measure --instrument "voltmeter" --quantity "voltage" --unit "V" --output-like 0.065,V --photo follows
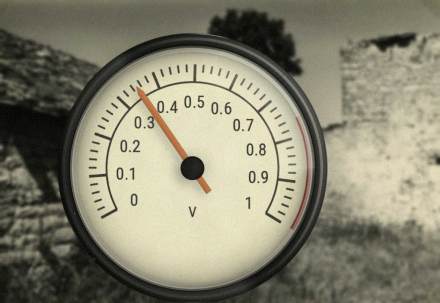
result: 0.35,V
